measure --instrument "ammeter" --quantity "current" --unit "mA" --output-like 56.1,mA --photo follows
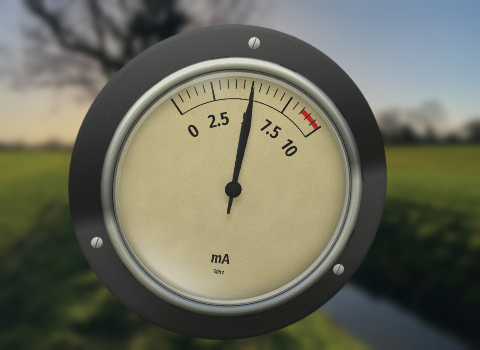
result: 5,mA
